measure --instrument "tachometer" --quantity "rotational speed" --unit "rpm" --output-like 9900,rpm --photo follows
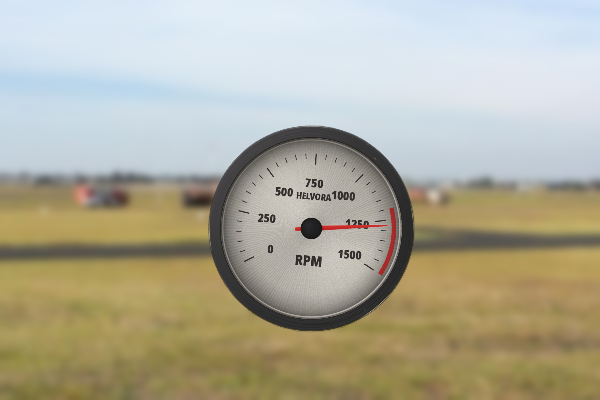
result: 1275,rpm
